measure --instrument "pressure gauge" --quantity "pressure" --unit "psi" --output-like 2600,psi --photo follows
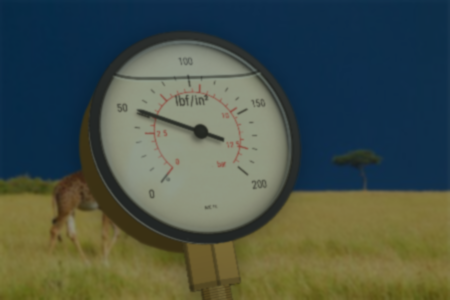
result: 50,psi
